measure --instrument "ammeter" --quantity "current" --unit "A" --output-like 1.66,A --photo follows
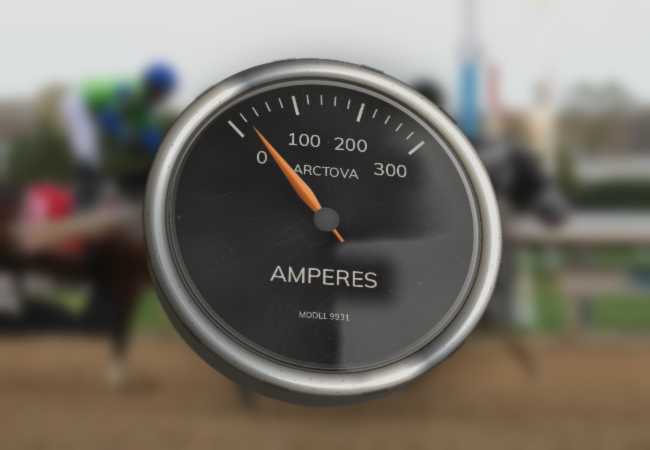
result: 20,A
